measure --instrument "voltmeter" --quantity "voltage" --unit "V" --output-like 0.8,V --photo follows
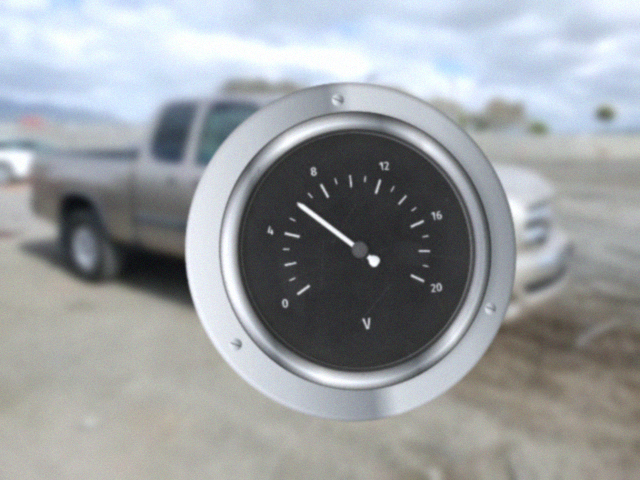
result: 6,V
